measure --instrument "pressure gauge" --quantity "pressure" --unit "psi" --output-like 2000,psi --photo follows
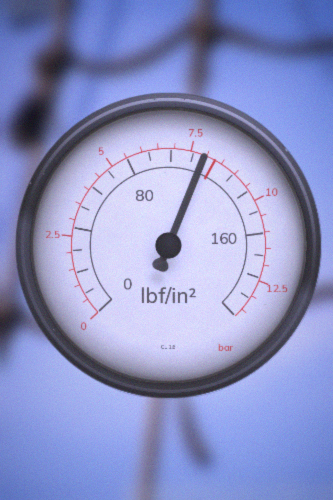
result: 115,psi
